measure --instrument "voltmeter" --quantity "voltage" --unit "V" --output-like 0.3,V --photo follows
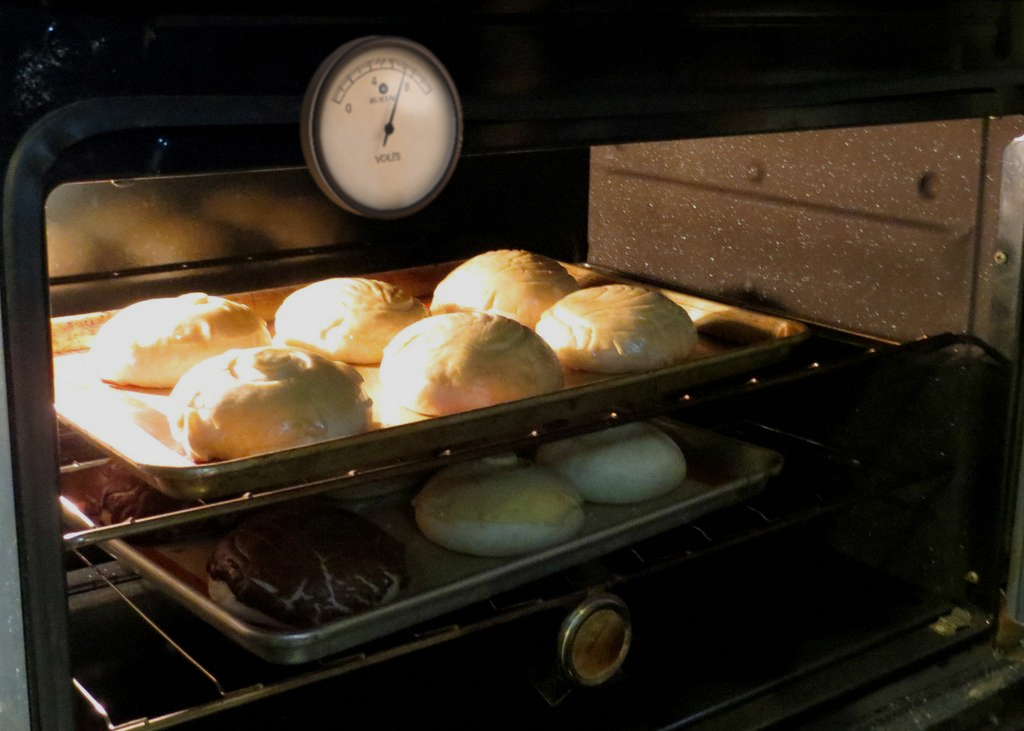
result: 7,V
